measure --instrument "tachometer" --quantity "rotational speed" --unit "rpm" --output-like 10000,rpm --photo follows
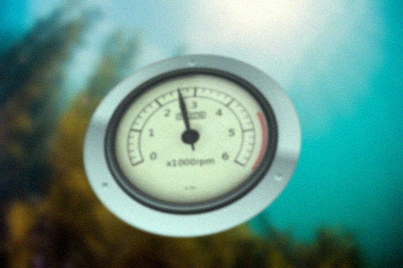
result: 2600,rpm
